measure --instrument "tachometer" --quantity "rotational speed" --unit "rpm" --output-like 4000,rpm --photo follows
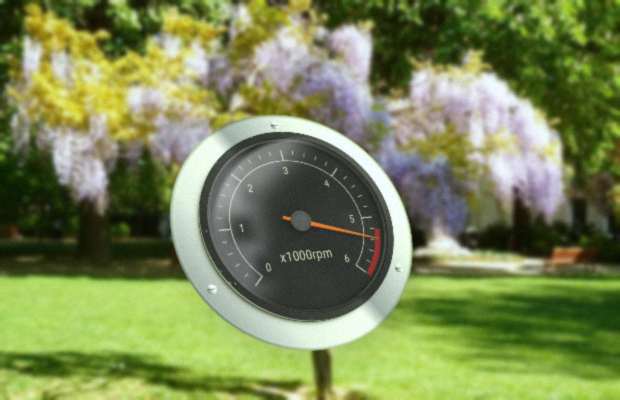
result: 5400,rpm
